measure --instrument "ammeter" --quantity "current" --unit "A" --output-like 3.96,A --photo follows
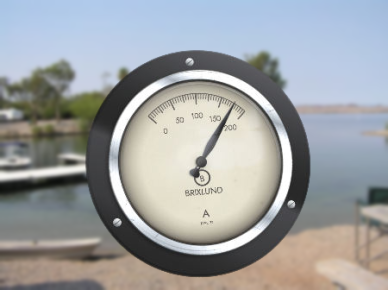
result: 175,A
